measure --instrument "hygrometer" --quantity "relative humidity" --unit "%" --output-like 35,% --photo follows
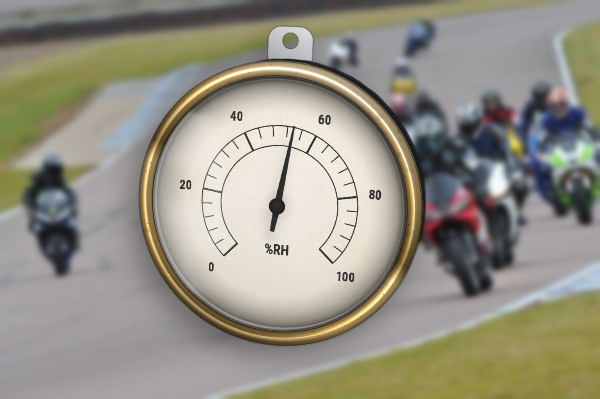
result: 54,%
